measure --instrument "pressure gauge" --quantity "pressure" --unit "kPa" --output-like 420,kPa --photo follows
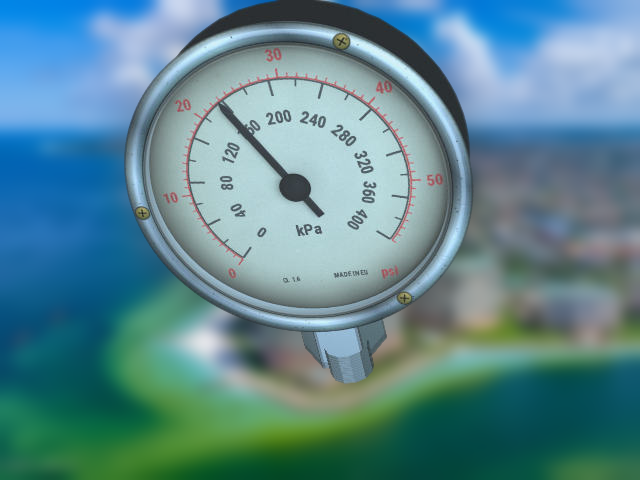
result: 160,kPa
